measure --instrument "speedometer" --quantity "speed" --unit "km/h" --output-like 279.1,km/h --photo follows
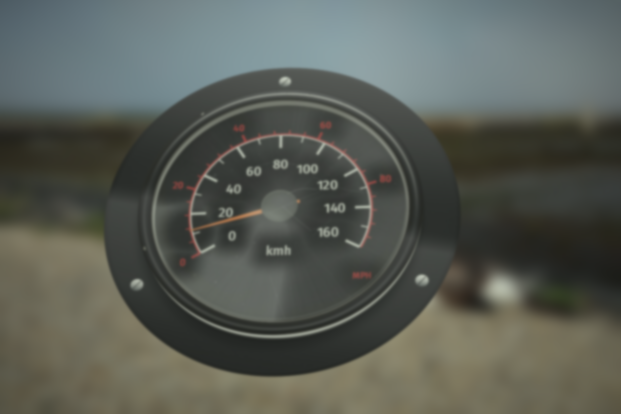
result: 10,km/h
